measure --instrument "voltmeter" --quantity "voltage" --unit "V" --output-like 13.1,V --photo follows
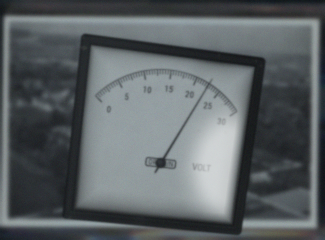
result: 22.5,V
